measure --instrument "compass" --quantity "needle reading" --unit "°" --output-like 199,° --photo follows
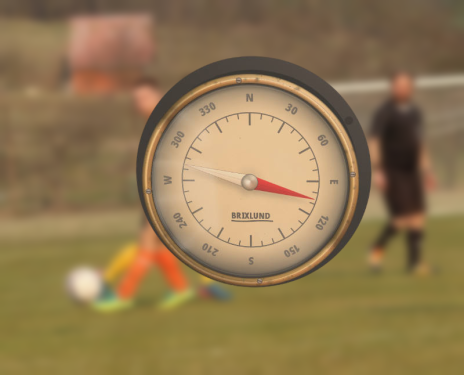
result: 105,°
